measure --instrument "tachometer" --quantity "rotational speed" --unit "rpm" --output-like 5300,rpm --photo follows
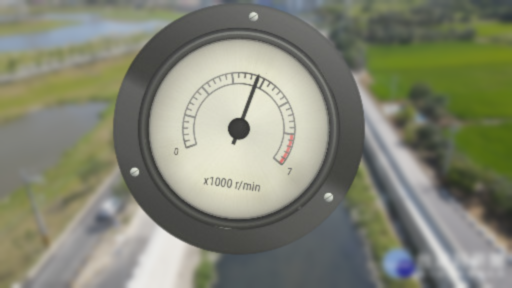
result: 3800,rpm
